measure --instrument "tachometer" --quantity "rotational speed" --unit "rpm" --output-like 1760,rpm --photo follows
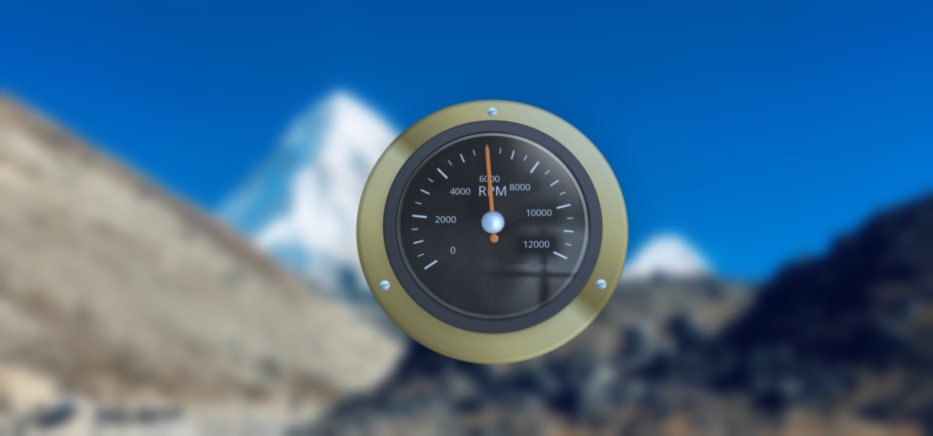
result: 6000,rpm
